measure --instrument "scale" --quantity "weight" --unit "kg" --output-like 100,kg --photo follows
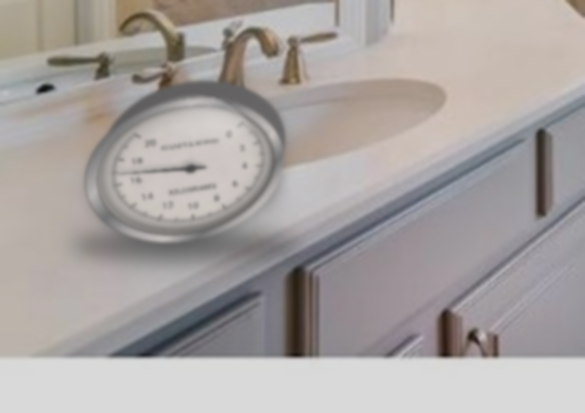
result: 17,kg
